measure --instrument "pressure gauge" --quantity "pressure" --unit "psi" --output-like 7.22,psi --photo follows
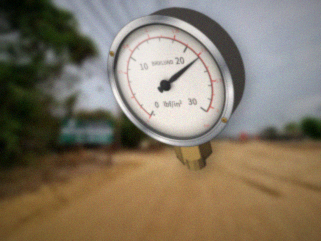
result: 22,psi
